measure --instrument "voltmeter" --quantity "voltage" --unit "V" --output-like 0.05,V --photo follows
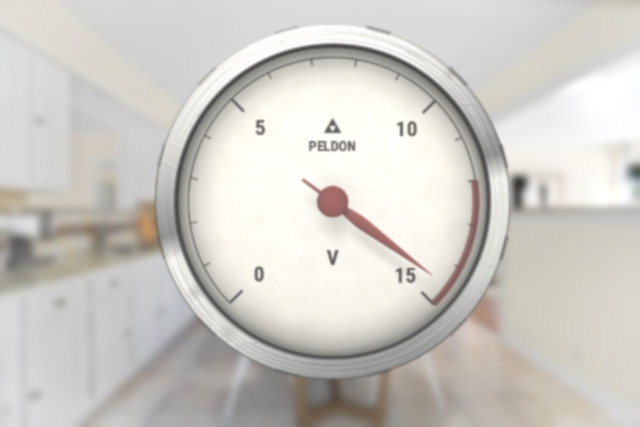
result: 14.5,V
